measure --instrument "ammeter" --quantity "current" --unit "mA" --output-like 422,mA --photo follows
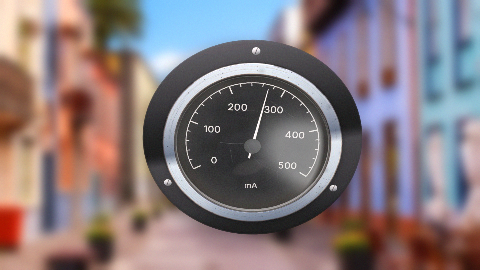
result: 270,mA
